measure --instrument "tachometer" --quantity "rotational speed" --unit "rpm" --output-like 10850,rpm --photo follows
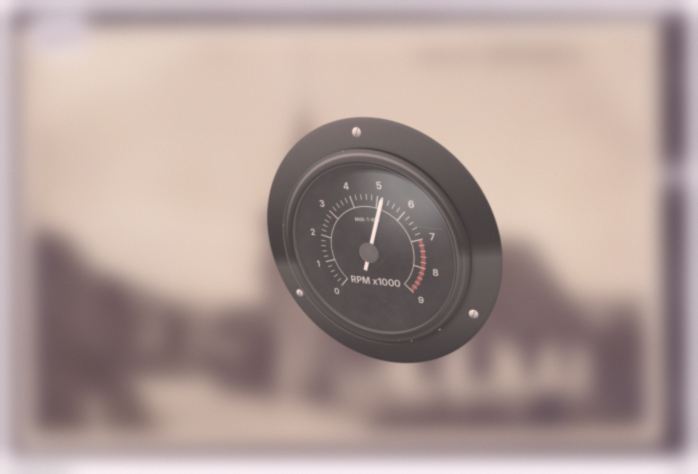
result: 5200,rpm
